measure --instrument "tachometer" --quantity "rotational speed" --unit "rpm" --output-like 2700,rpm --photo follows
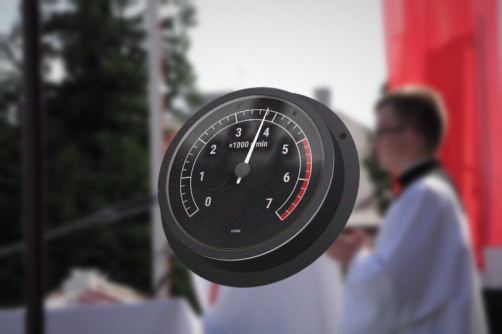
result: 3800,rpm
